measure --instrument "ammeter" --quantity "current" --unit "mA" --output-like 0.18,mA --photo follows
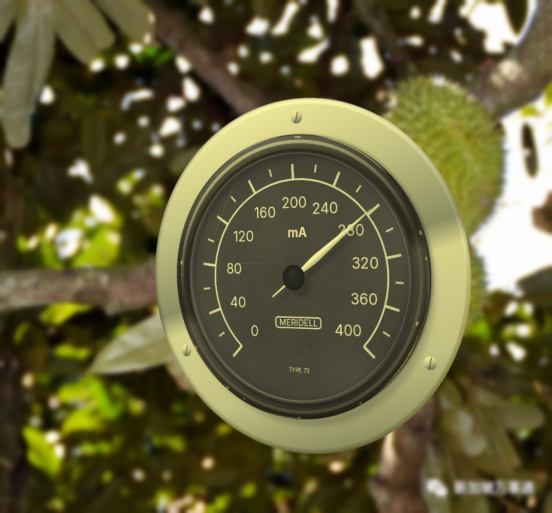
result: 280,mA
